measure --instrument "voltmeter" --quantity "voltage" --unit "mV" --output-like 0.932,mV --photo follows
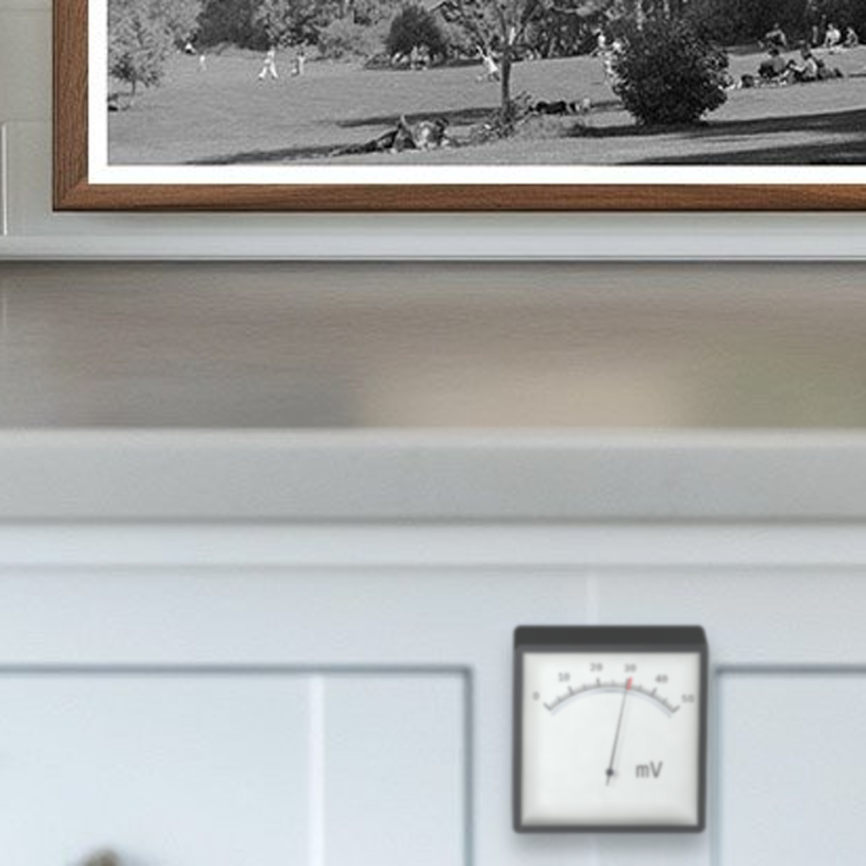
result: 30,mV
